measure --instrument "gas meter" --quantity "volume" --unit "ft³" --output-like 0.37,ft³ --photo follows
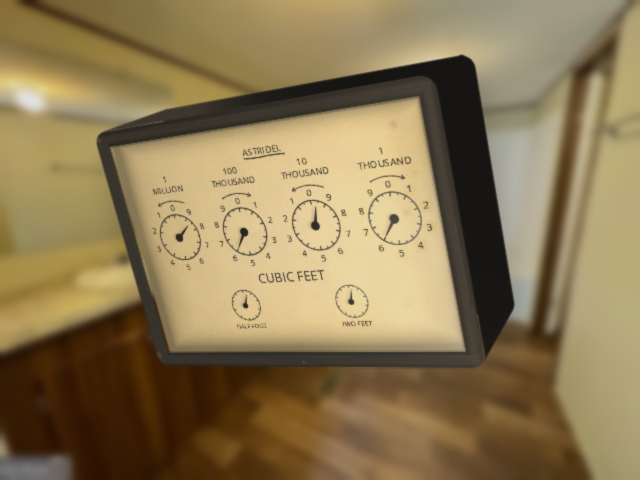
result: 859600,ft³
